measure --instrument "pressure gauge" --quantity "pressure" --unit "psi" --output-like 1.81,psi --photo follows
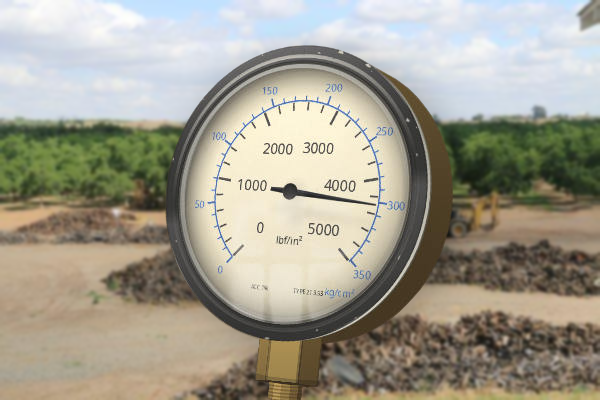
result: 4300,psi
